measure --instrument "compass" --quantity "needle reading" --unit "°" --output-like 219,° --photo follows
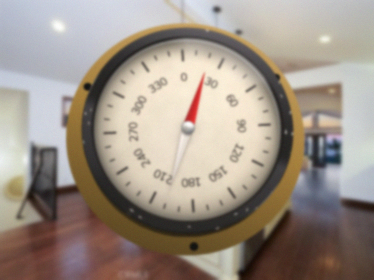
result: 20,°
